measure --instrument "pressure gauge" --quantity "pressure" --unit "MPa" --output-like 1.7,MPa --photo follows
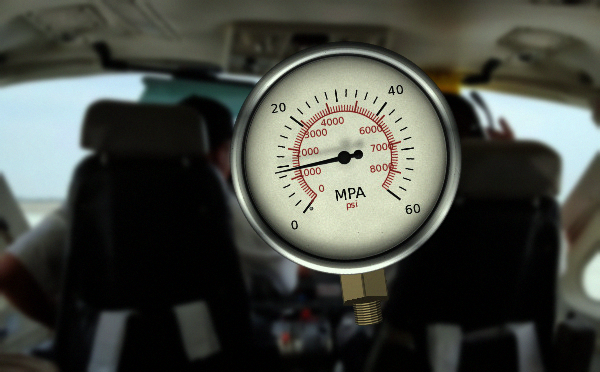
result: 9,MPa
